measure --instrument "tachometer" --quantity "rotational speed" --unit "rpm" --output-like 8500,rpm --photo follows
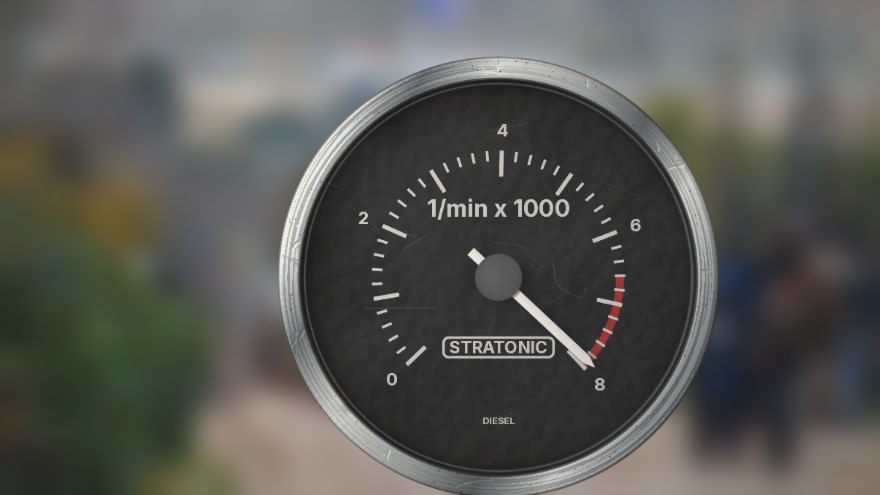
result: 7900,rpm
